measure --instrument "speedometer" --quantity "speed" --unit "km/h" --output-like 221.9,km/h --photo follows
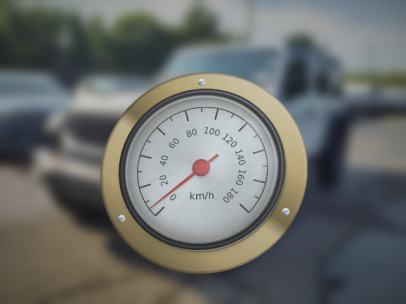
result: 5,km/h
